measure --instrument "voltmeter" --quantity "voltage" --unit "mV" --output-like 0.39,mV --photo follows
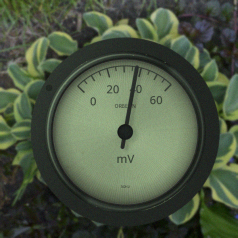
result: 37.5,mV
